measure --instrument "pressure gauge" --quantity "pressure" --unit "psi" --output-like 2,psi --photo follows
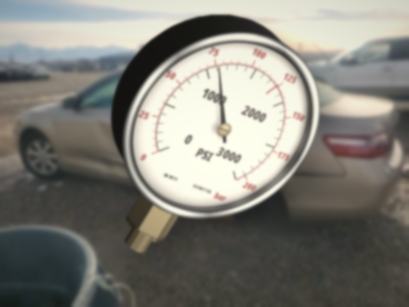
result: 1100,psi
